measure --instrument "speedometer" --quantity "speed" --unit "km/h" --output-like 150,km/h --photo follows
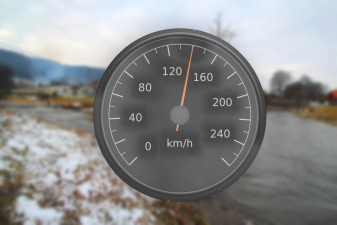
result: 140,km/h
